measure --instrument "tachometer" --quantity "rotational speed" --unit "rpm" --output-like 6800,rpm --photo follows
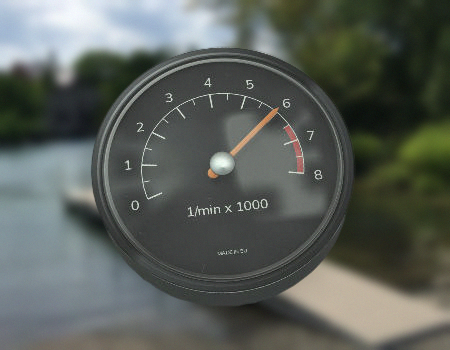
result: 6000,rpm
